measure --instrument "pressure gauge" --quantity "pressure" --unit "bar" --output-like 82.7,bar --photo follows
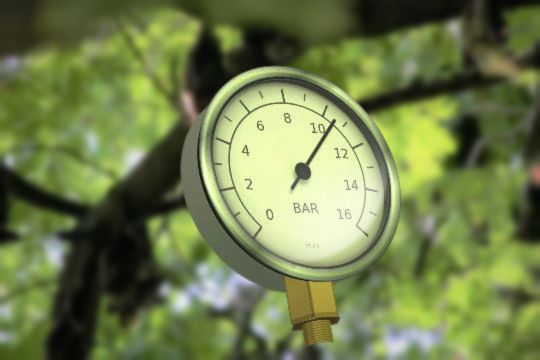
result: 10.5,bar
